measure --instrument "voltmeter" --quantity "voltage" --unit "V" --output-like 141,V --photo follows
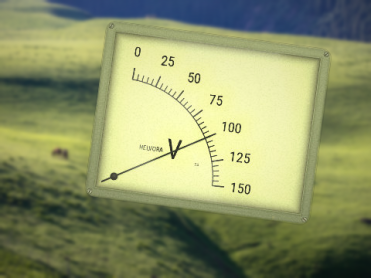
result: 100,V
